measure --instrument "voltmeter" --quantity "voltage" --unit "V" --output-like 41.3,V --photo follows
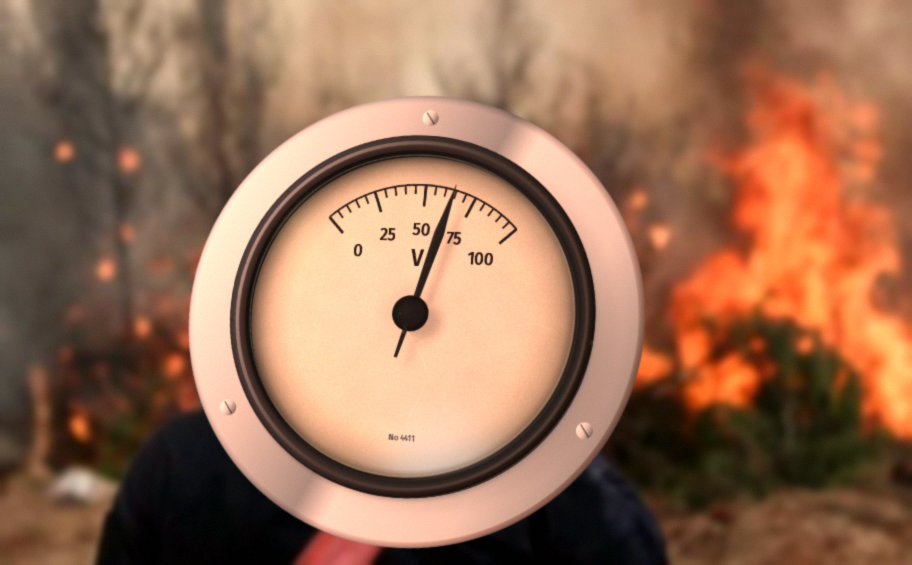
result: 65,V
